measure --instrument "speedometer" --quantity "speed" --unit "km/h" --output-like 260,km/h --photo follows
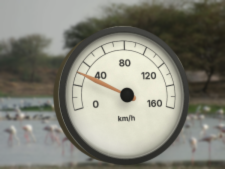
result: 30,km/h
